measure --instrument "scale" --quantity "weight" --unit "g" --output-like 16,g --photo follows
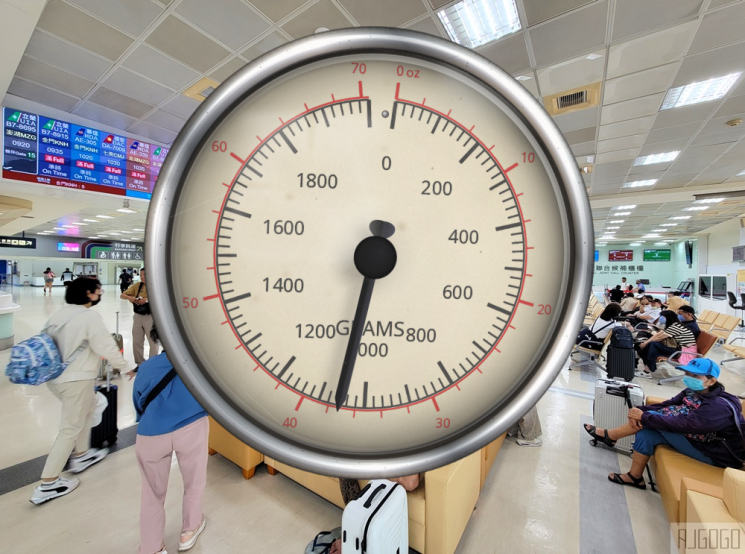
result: 1060,g
